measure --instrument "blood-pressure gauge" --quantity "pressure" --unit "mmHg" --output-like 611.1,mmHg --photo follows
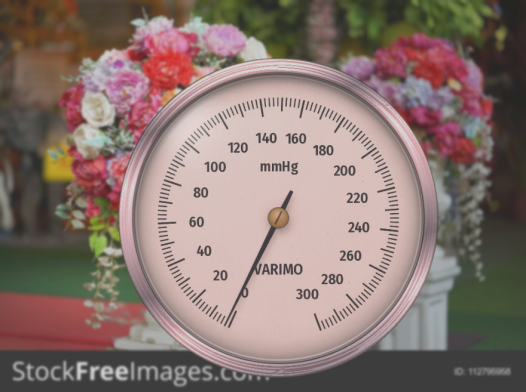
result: 2,mmHg
